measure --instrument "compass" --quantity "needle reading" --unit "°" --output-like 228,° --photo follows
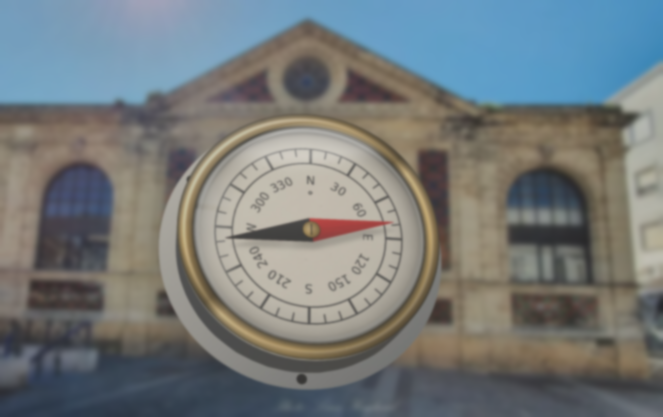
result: 80,°
